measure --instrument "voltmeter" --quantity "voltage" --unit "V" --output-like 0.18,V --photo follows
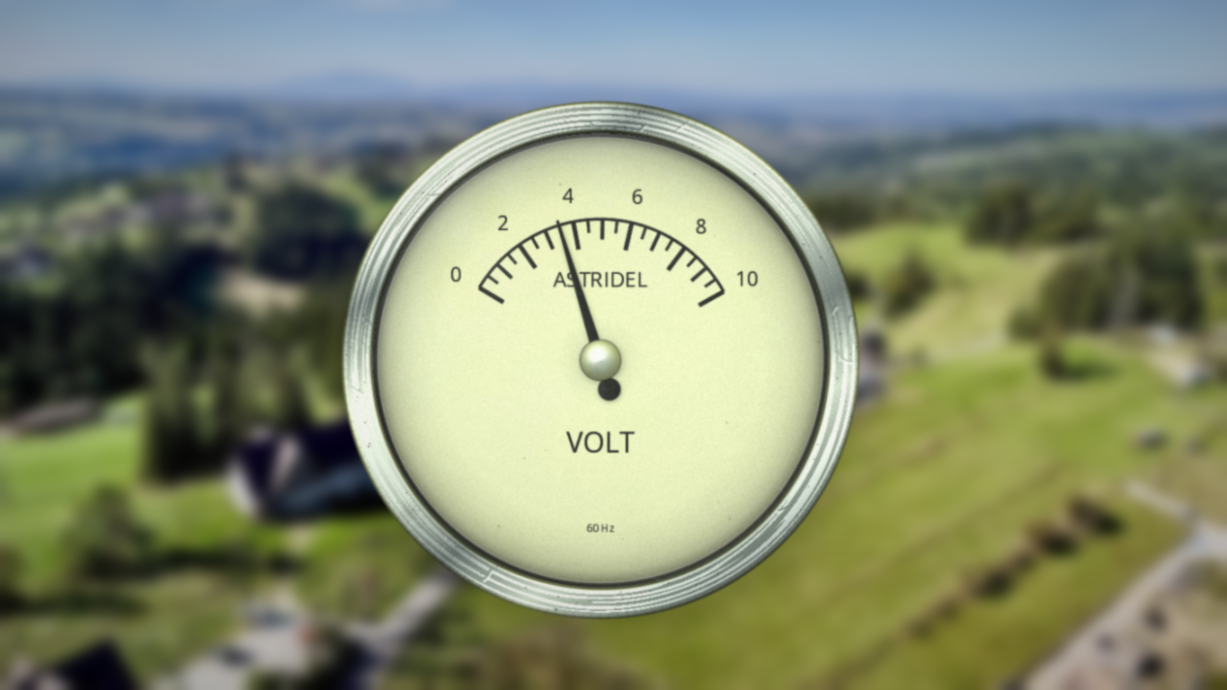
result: 3.5,V
